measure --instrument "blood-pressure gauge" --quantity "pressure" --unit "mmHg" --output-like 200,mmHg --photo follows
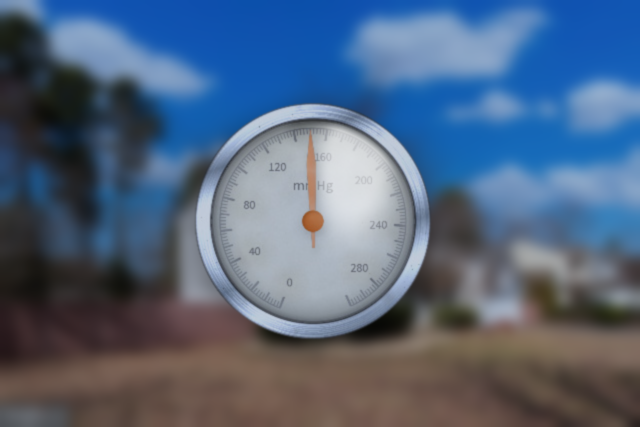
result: 150,mmHg
